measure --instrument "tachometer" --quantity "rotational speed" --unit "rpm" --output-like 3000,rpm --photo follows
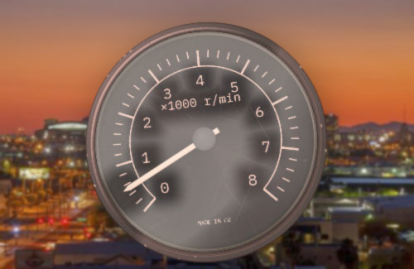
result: 500,rpm
